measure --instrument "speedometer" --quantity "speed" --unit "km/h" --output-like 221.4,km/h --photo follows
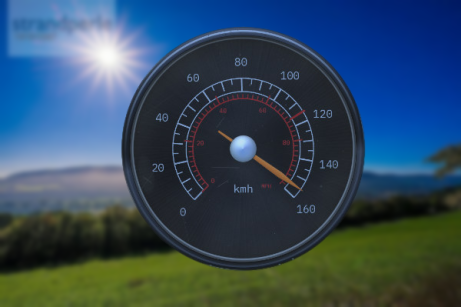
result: 155,km/h
